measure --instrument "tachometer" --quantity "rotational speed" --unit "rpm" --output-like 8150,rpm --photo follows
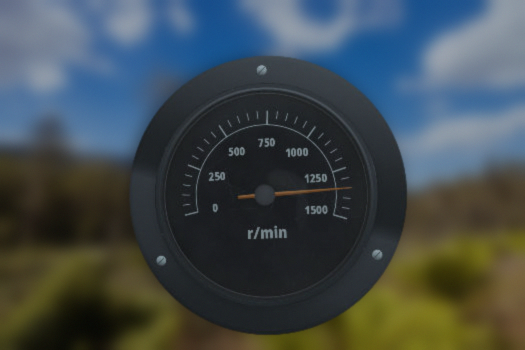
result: 1350,rpm
